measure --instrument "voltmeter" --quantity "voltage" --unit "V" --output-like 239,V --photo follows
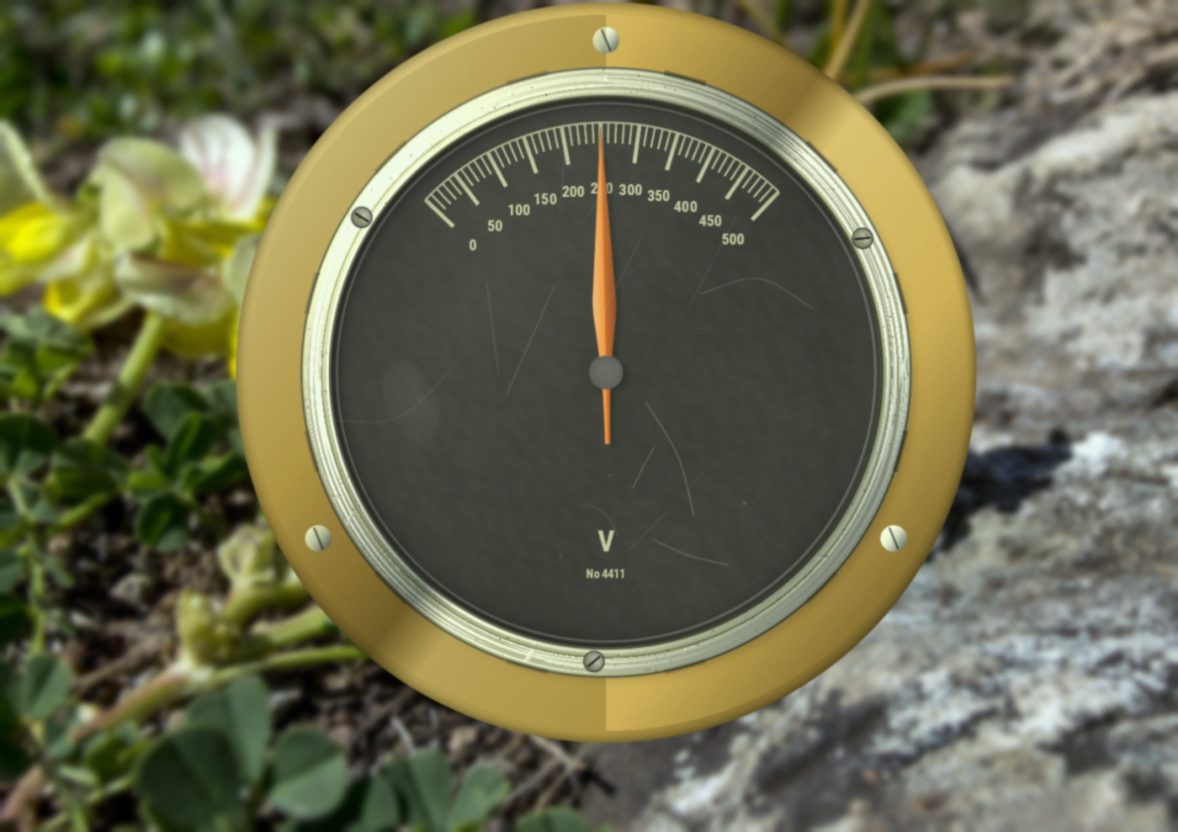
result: 250,V
